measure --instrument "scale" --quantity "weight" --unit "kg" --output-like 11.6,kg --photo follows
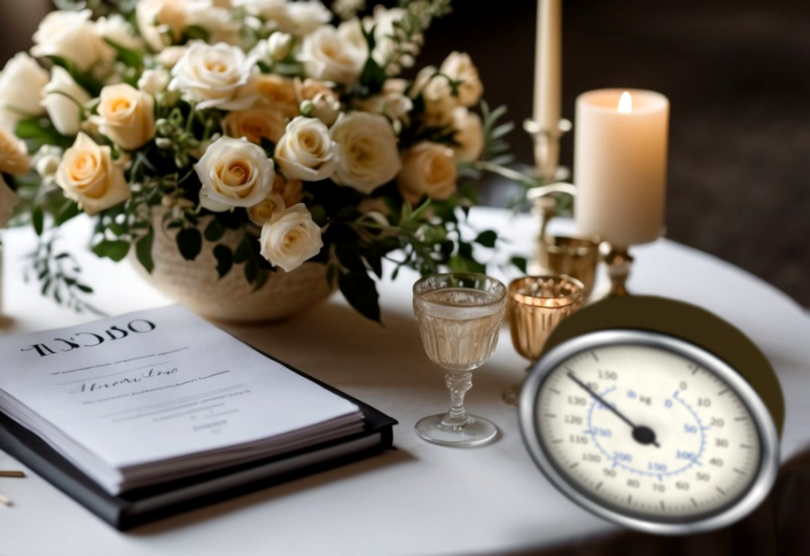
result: 140,kg
